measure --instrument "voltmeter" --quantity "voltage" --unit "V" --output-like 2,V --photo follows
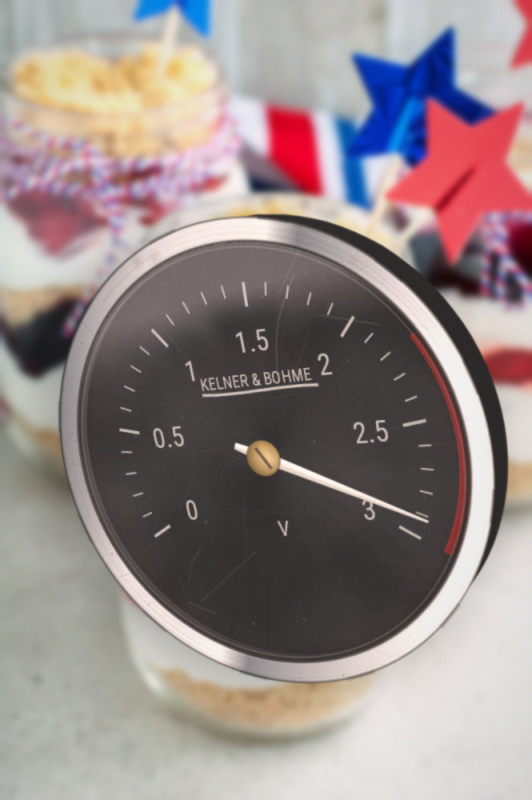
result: 2.9,V
